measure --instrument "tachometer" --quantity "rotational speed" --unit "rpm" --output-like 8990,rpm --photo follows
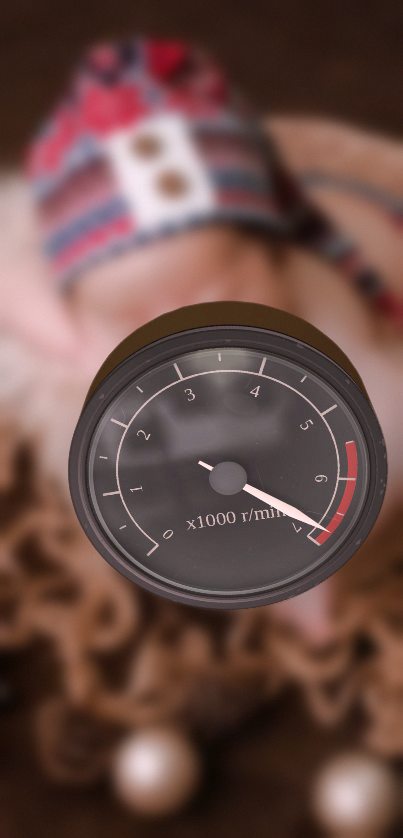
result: 6750,rpm
